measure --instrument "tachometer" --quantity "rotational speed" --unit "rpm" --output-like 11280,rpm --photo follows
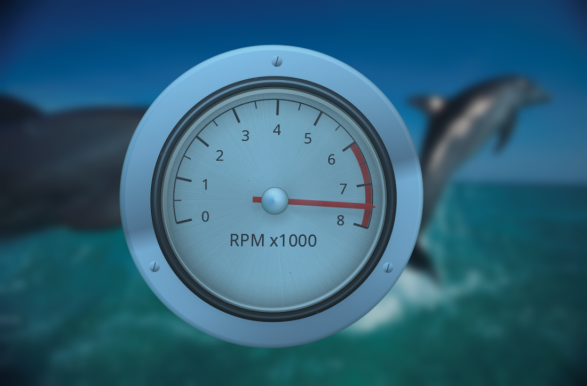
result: 7500,rpm
